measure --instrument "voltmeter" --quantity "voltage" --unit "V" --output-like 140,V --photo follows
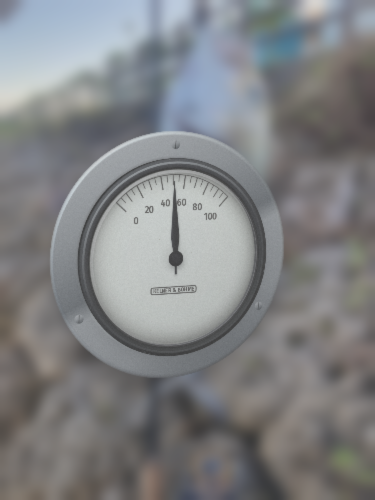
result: 50,V
